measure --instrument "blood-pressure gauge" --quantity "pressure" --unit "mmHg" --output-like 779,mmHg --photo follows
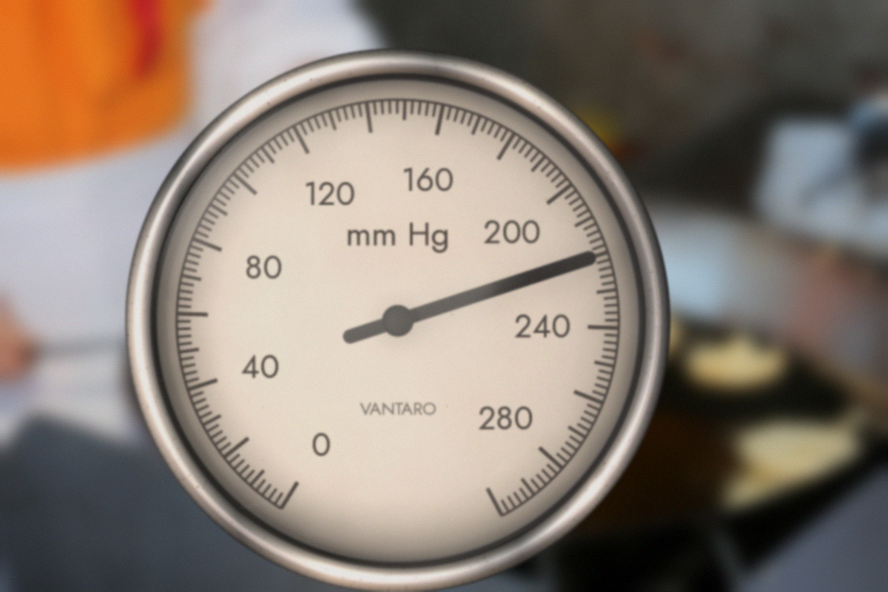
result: 220,mmHg
